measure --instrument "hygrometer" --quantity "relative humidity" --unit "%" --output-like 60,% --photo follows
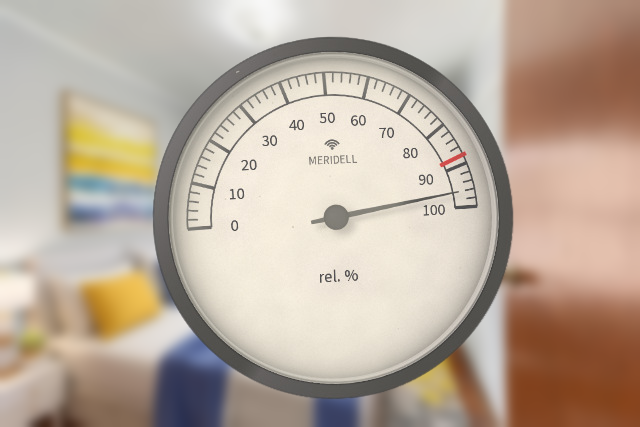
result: 96,%
